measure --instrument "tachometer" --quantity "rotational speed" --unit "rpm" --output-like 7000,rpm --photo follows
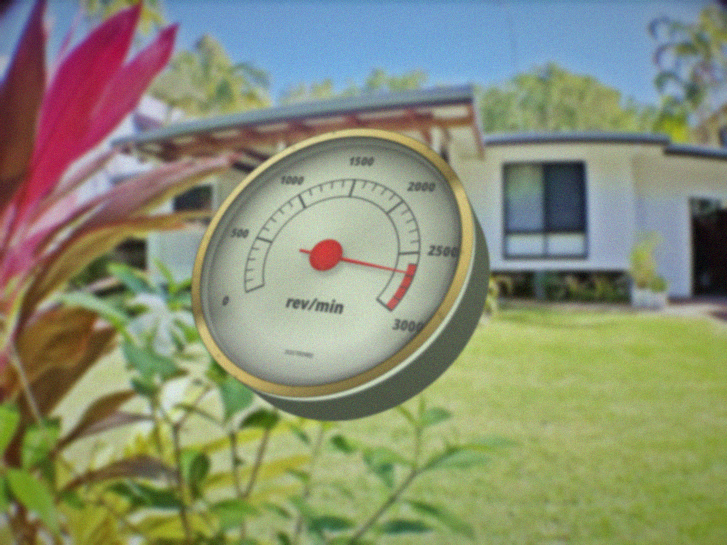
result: 2700,rpm
